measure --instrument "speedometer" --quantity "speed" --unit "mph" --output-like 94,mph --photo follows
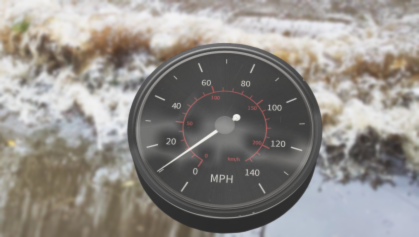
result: 10,mph
